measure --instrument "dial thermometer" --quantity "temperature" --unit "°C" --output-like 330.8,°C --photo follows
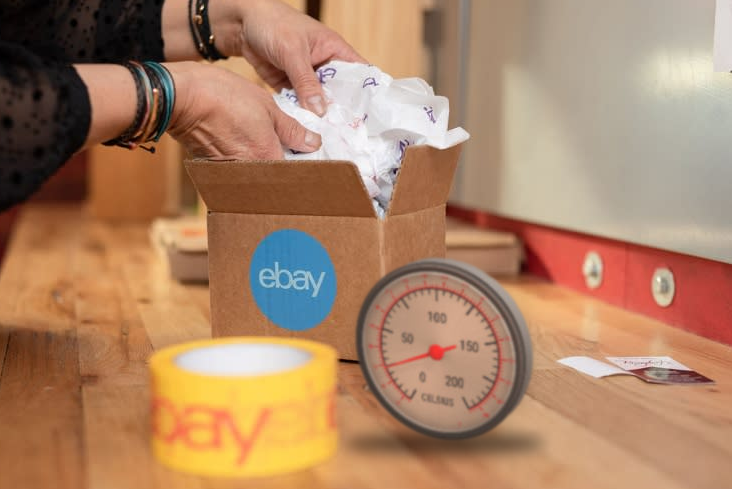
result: 25,°C
